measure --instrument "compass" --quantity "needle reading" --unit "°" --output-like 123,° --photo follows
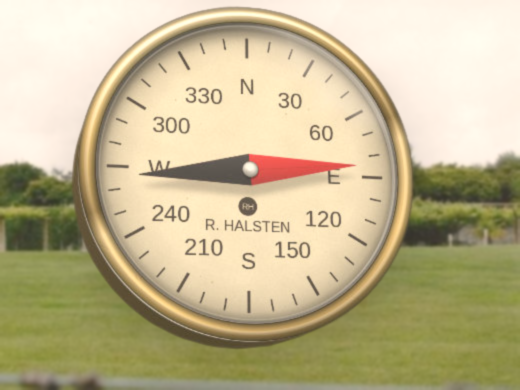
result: 85,°
